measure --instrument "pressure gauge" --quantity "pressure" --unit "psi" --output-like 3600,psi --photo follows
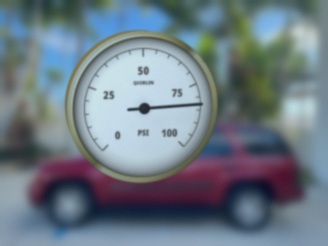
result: 82.5,psi
